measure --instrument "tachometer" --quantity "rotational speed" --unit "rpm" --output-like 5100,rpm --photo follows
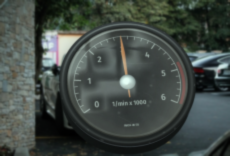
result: 3000,rpm
